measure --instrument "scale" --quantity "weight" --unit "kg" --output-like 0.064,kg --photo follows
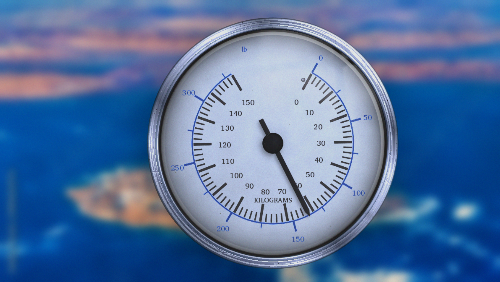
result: 62,kg
